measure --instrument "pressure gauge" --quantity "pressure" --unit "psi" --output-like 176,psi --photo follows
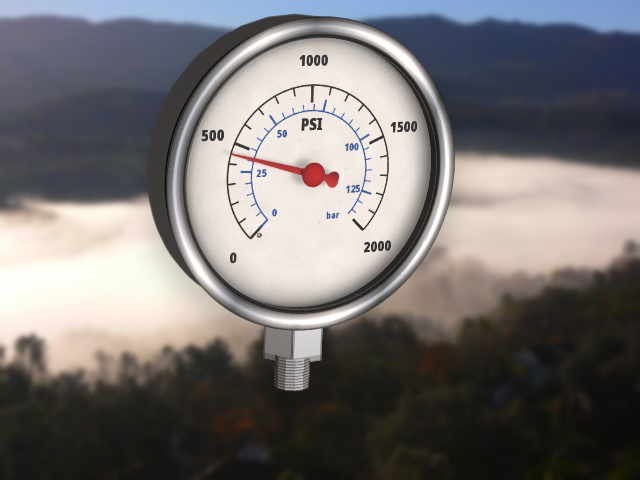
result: 450,psi
